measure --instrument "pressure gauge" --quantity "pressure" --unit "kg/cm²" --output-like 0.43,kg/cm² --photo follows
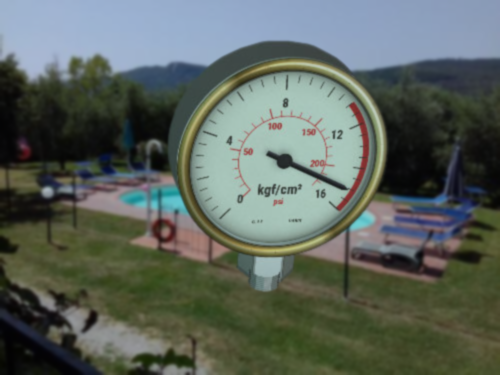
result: 15,kg/cm²
